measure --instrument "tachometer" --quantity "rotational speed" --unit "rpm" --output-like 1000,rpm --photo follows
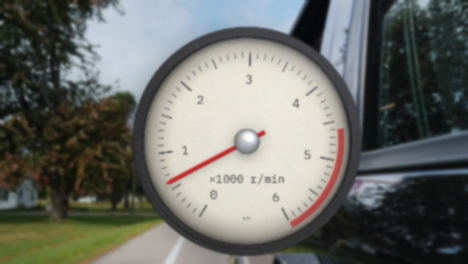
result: 600,rpm
